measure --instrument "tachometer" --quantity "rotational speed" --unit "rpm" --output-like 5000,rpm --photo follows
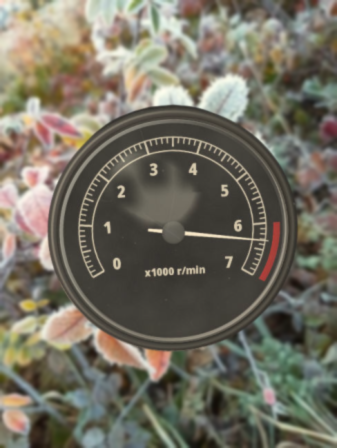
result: 6300,rpm
